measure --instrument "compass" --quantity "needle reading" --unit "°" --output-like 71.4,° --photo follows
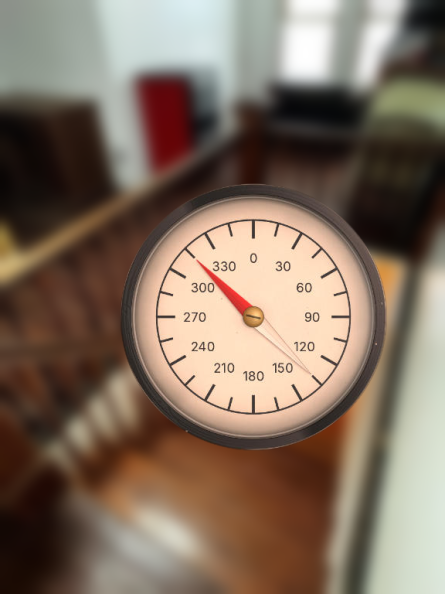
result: 315,°
